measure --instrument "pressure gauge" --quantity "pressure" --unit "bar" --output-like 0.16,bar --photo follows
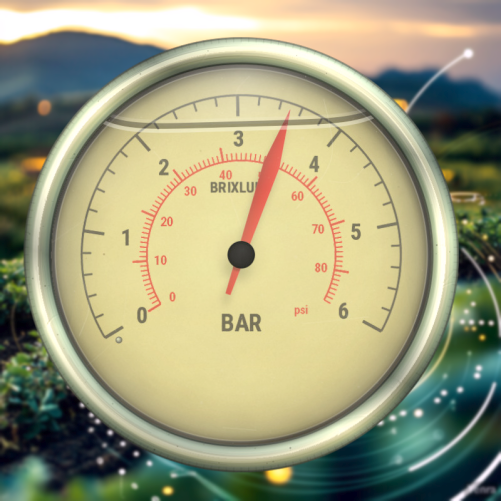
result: 3.5,bar
